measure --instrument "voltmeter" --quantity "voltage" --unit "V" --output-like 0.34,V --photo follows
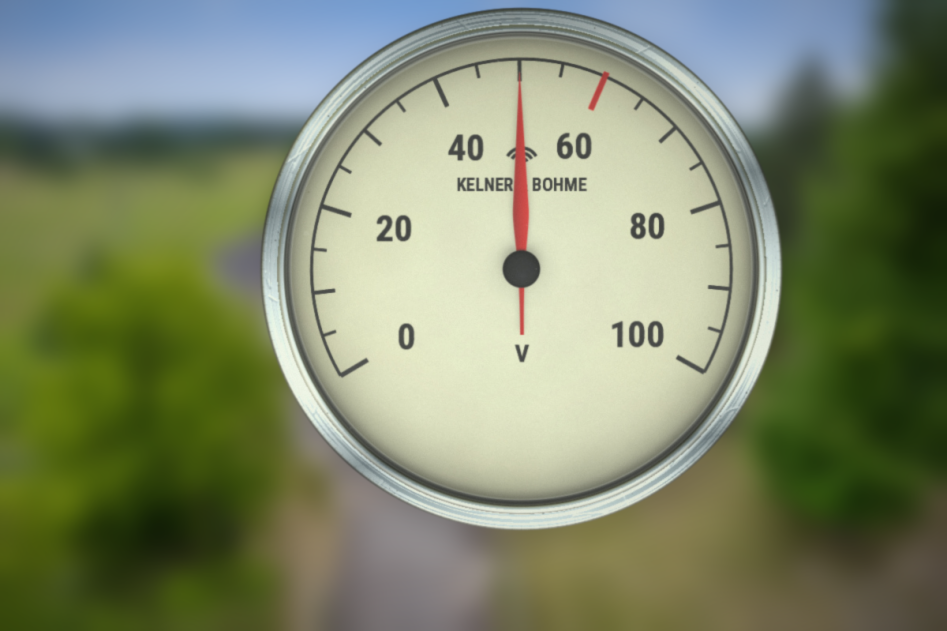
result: 50,V
